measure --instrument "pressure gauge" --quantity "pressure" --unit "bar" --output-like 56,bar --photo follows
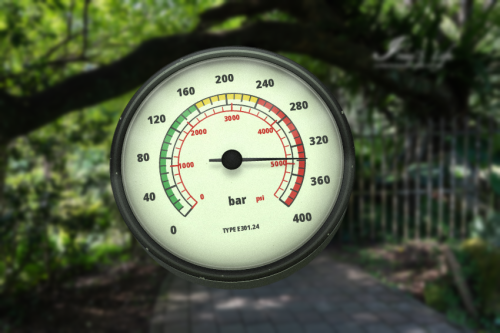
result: 340,bar
